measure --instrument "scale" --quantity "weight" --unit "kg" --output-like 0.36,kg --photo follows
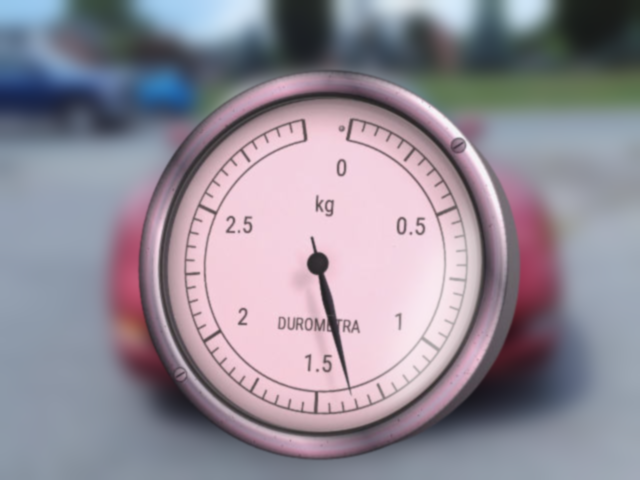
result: 1.35,kg
